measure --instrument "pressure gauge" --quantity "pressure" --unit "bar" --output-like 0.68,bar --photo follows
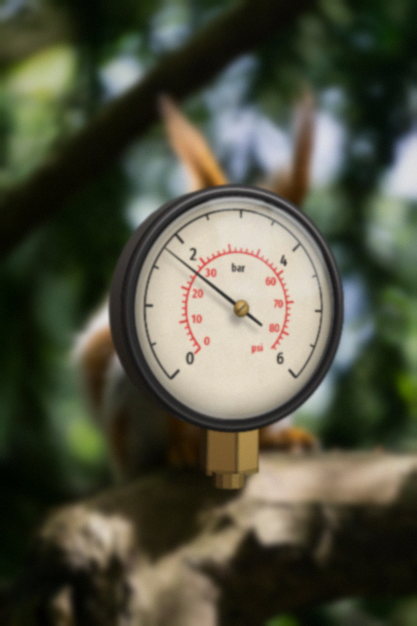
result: 1.75,bar
